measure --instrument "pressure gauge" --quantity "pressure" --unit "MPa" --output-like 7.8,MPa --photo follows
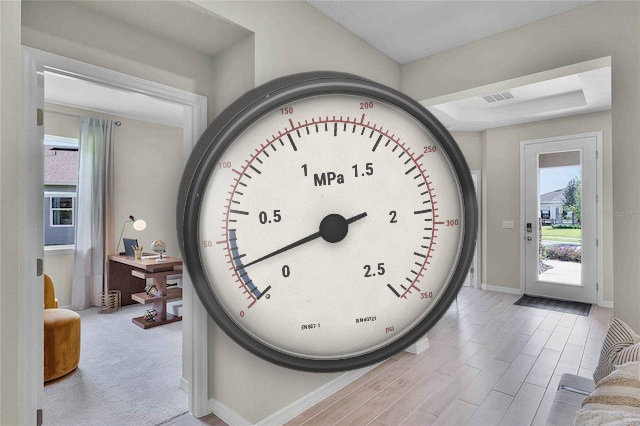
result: 0.2,MPa
